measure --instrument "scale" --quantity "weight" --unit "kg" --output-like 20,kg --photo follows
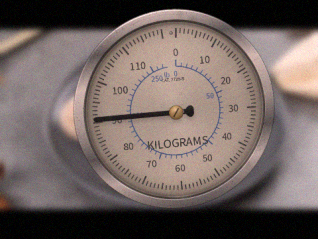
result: 91,kg
